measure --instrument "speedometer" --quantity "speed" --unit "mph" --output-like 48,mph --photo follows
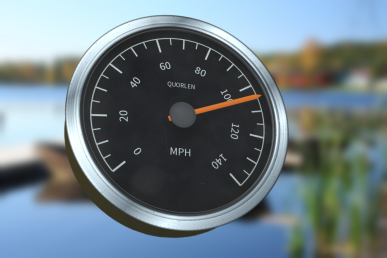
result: 105,mph
